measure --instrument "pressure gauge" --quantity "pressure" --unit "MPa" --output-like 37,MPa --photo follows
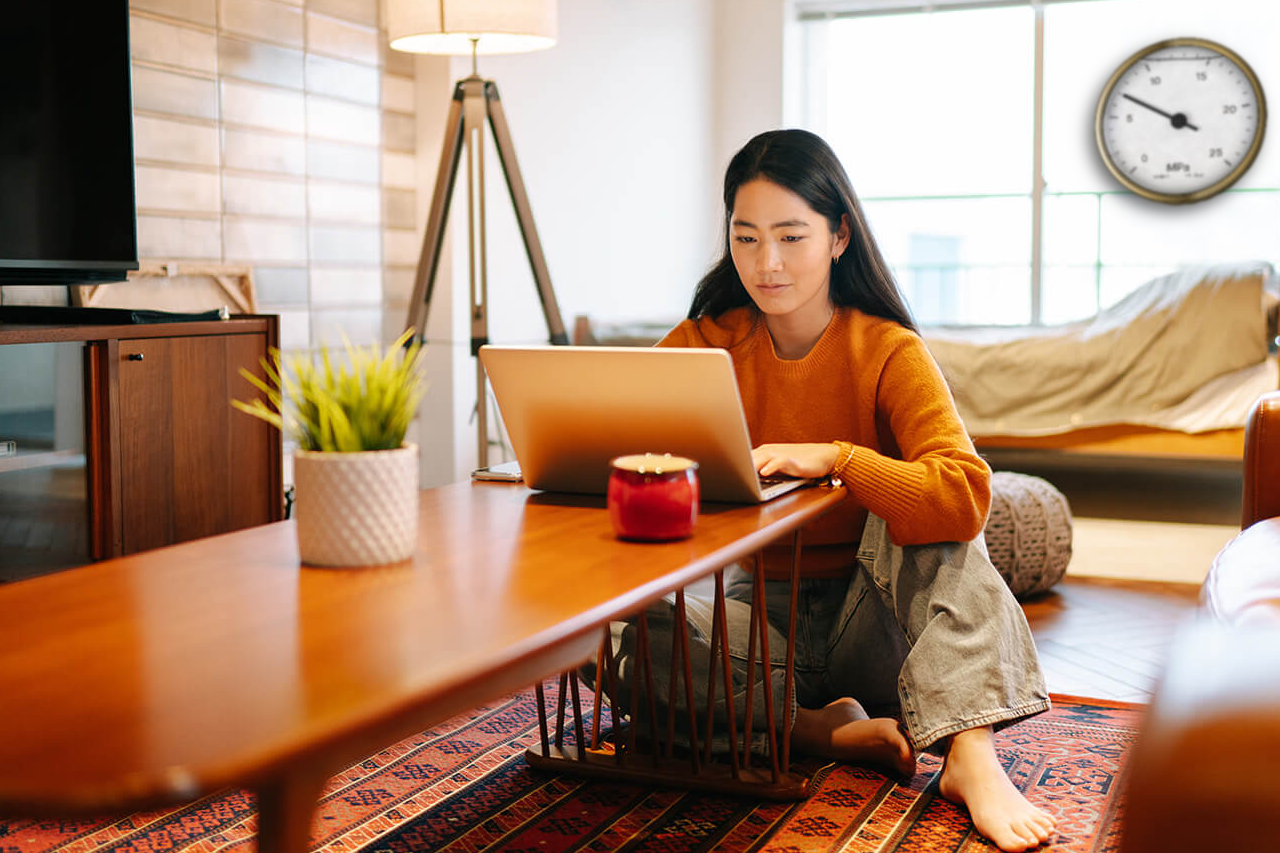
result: 7,MPa
